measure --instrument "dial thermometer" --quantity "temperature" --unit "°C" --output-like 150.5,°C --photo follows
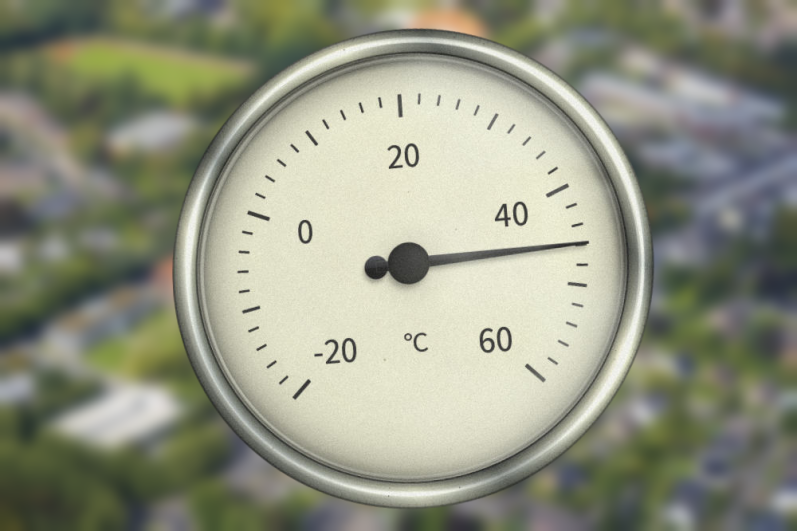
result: 46,°C
